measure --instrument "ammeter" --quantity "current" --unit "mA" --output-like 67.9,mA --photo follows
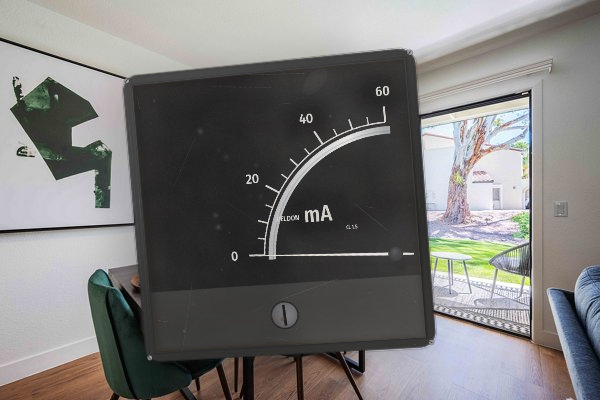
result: 0,mA
